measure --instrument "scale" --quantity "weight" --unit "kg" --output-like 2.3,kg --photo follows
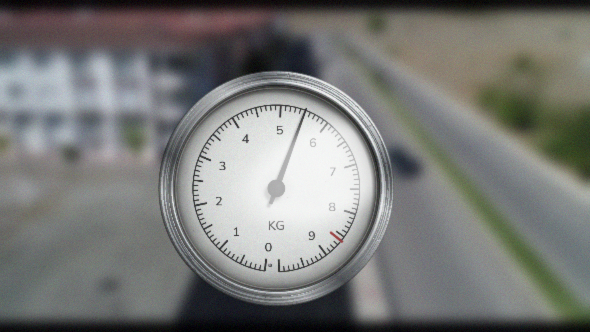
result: 5.5,kg
